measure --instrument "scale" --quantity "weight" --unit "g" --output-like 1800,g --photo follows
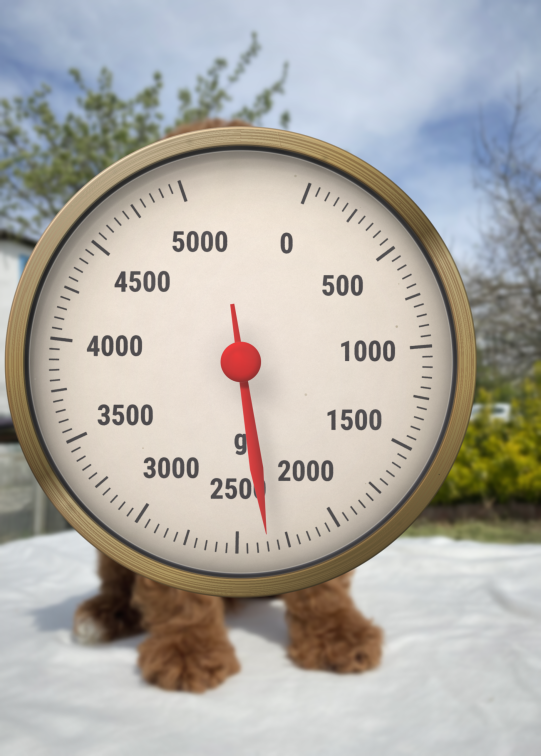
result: 2350,g
